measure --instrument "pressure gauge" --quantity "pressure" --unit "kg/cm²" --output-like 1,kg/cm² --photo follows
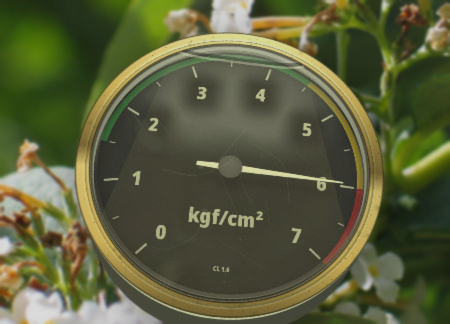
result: 6,kg/cm²
